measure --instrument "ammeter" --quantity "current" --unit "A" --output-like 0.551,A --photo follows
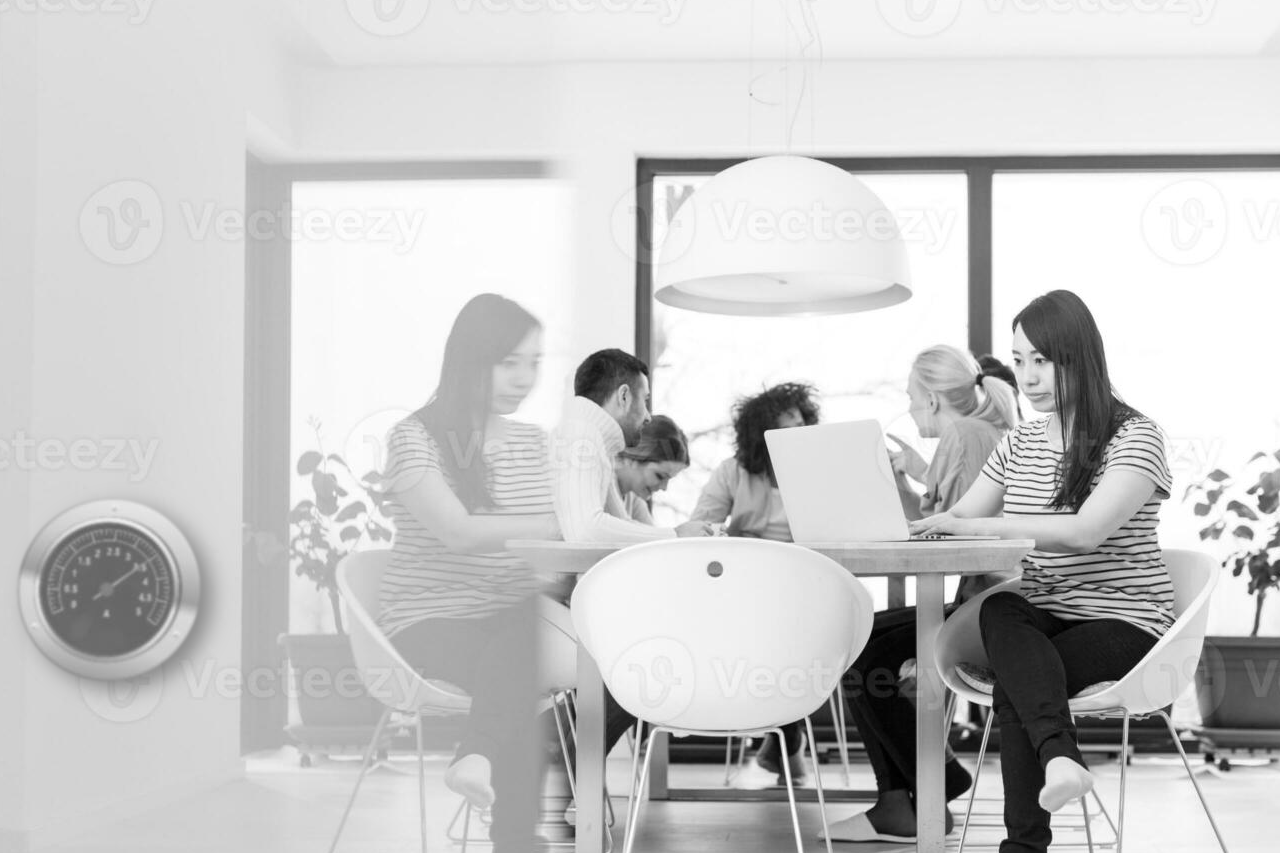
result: 3.5,A
